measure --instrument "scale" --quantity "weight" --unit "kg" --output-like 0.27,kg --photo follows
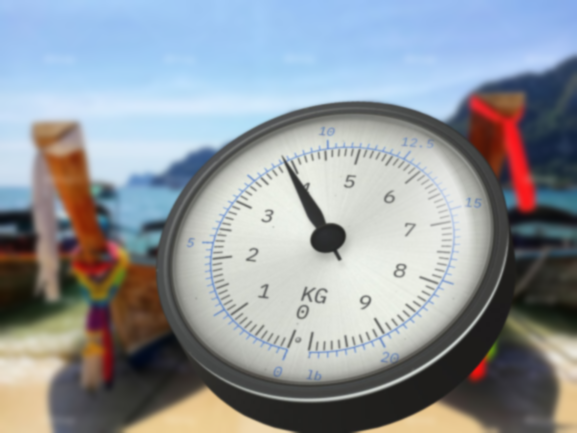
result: 3.9,kg
